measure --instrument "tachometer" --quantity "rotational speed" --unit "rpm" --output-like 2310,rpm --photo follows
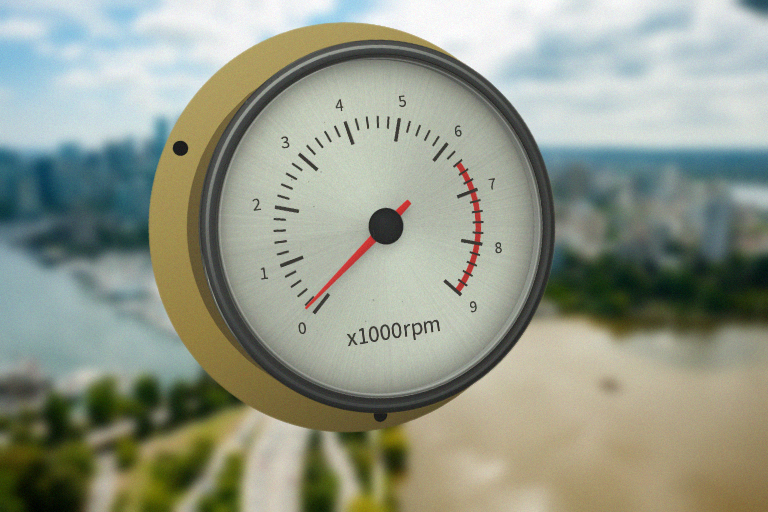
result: 200,rpm
